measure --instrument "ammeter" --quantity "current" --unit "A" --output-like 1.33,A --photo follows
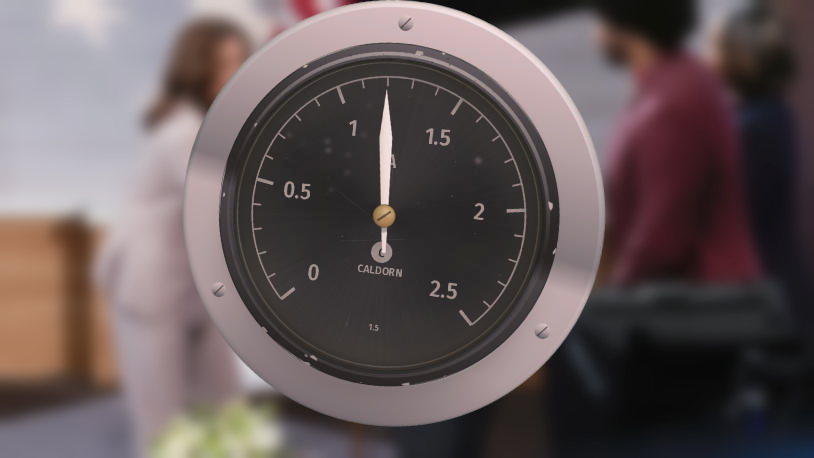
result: 1.2,A
